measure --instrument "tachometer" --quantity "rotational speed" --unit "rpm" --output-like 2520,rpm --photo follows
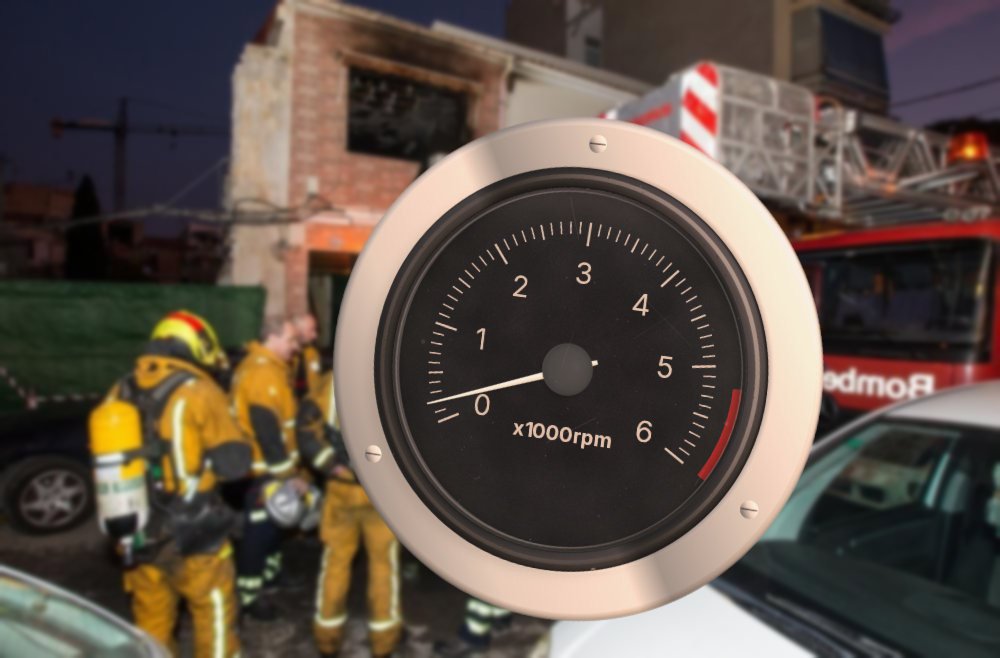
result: 200,rpm
